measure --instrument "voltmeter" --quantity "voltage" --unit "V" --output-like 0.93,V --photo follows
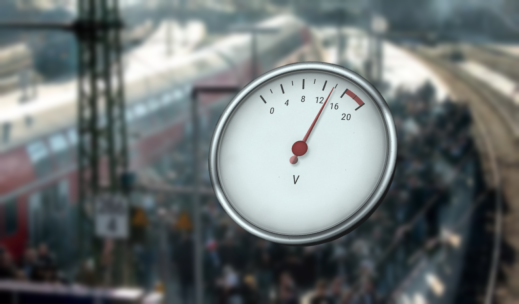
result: 14,V
